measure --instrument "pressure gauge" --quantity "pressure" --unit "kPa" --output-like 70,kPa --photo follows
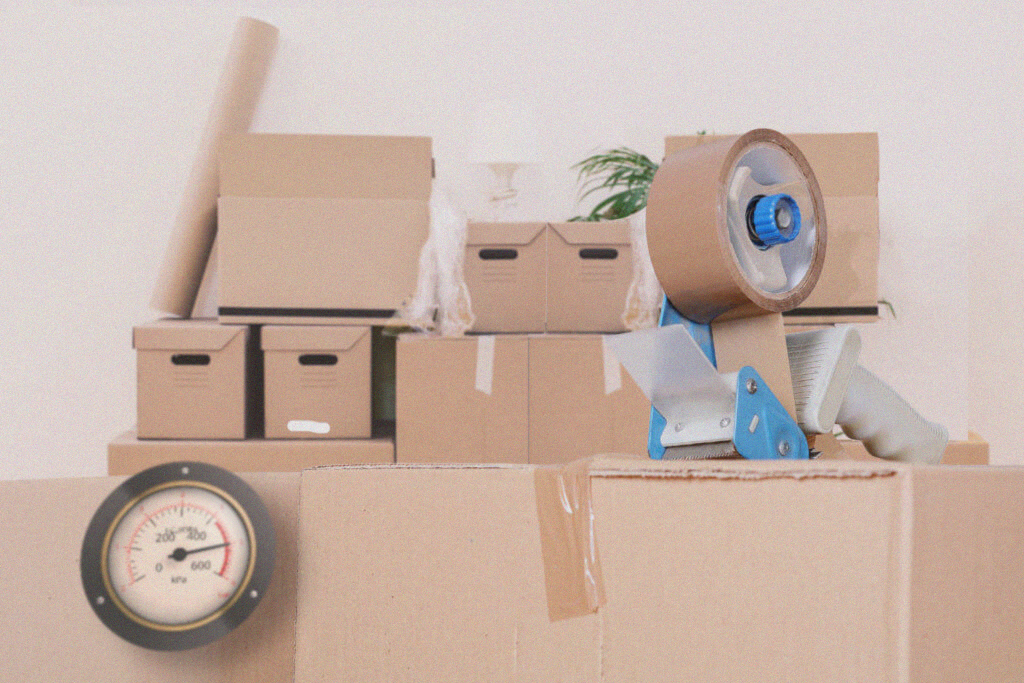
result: 500,kPa
